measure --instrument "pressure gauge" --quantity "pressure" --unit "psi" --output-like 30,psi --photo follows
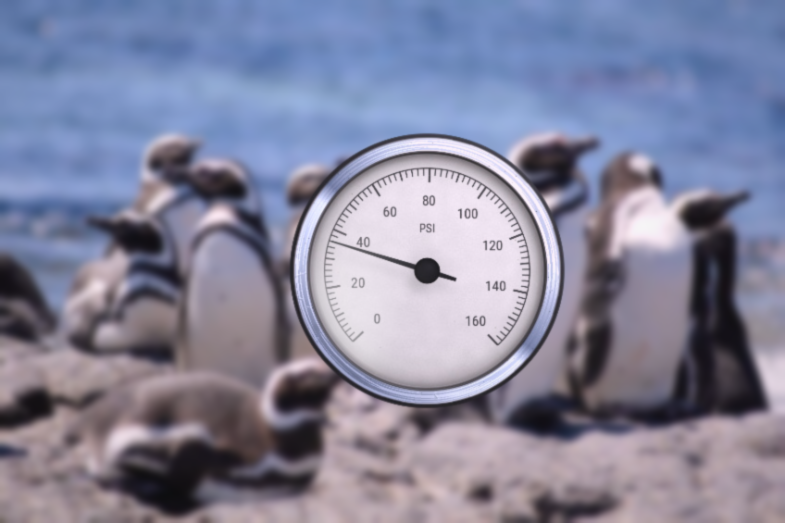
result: 36,psi
